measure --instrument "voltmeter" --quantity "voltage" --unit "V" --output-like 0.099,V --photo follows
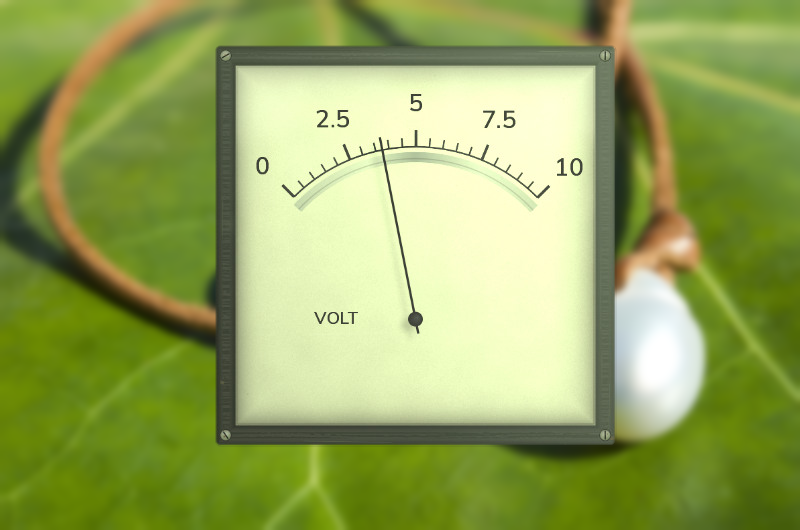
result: 3.75,V
